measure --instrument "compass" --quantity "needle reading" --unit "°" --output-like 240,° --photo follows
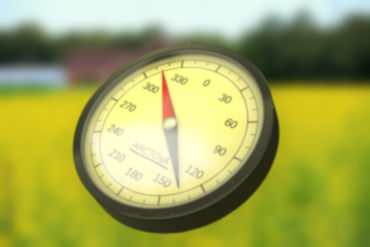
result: 315,°
